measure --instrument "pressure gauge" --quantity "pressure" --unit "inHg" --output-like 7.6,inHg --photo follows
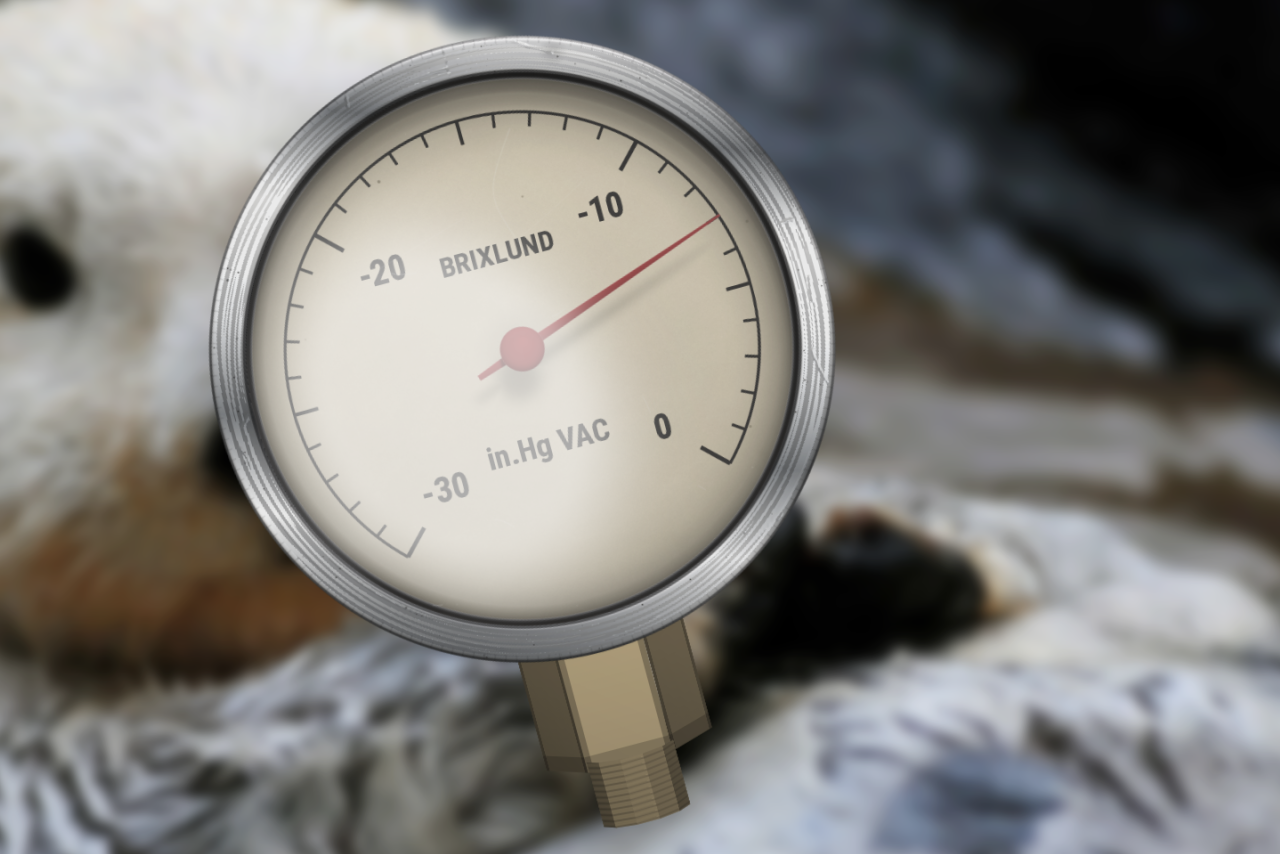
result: -7,inHg
